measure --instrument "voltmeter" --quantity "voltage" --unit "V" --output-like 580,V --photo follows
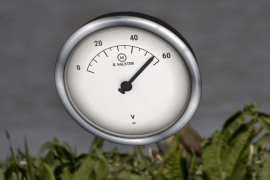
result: 55,V
